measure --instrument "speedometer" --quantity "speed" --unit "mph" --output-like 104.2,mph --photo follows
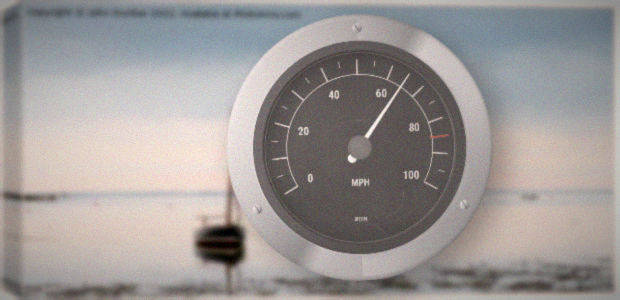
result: 65,mph
